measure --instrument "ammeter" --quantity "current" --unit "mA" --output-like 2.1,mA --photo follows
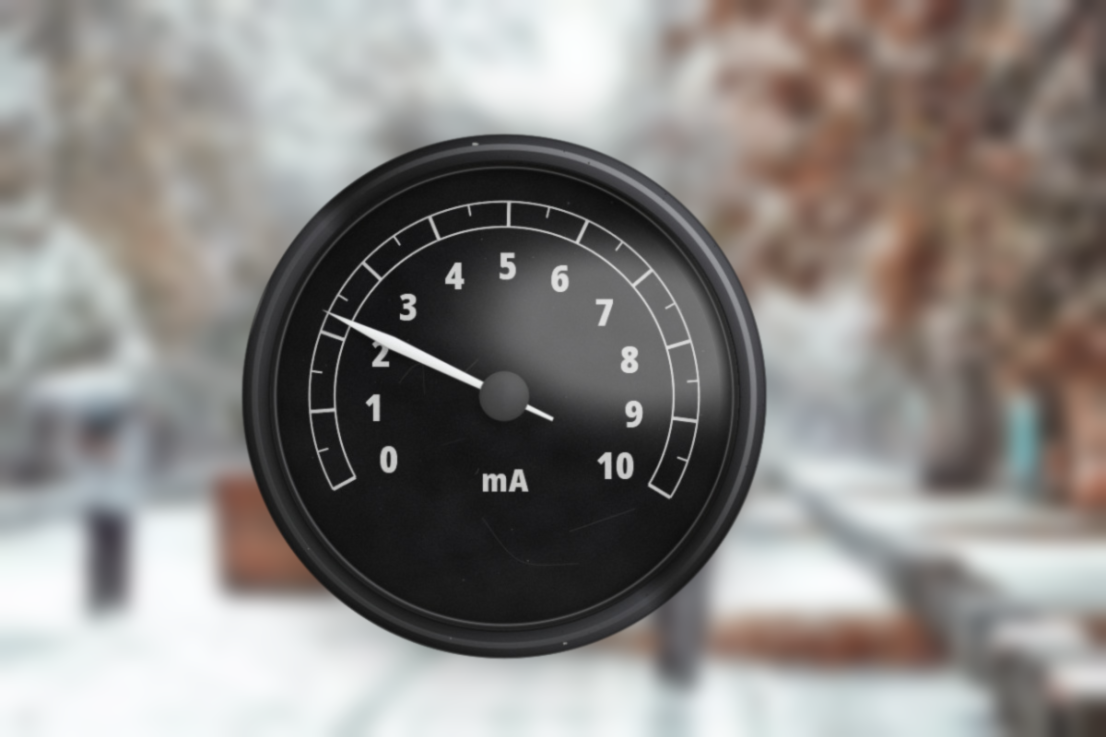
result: 2.25,mA
